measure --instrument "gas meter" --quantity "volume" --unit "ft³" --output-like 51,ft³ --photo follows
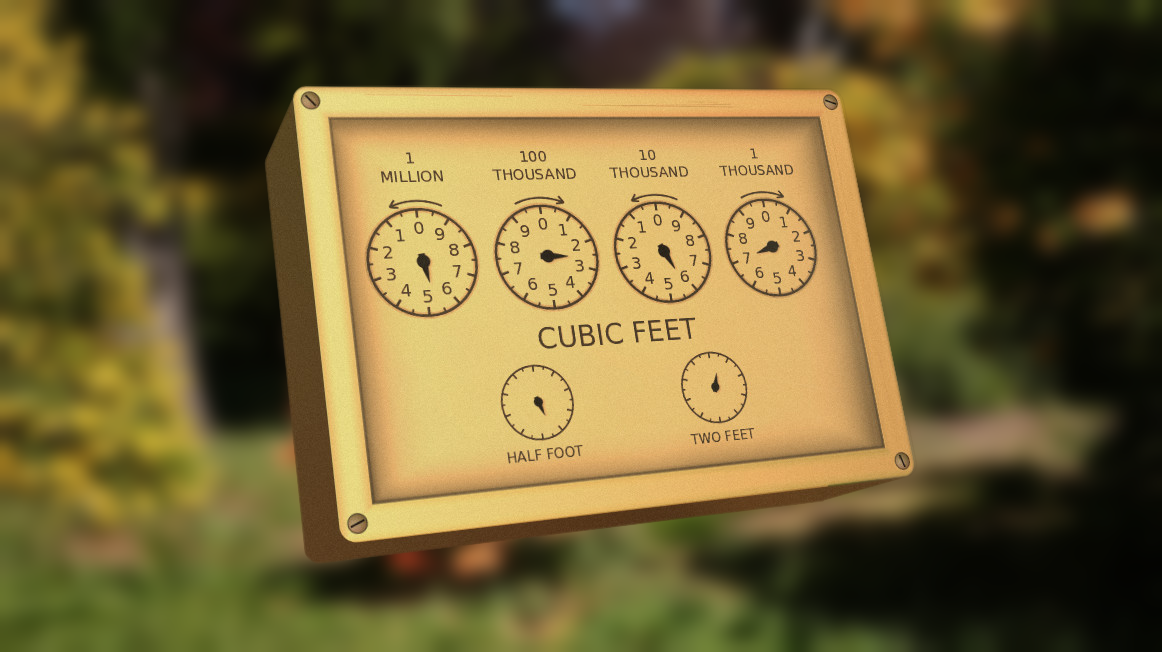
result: 525700,ft³
